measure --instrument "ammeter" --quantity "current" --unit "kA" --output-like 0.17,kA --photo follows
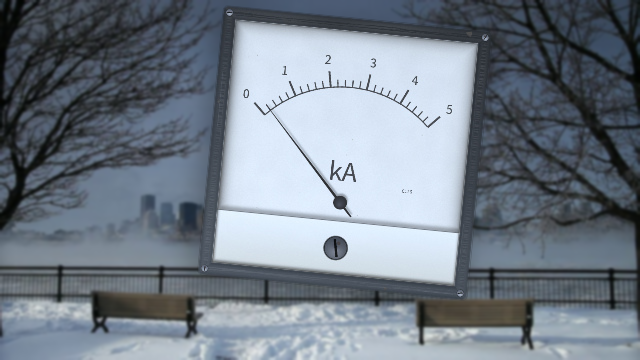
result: 0.2,kA
